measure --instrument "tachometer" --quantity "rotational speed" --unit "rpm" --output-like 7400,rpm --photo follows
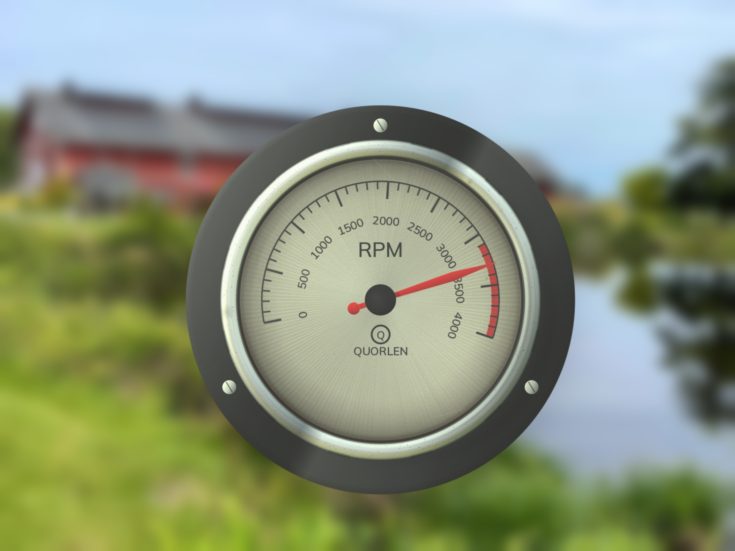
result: 3300,rpm
